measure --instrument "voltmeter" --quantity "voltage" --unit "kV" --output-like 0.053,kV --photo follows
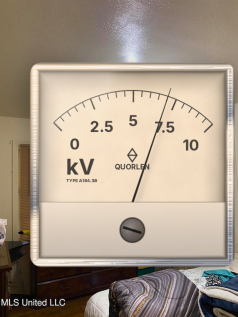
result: 7,kV
